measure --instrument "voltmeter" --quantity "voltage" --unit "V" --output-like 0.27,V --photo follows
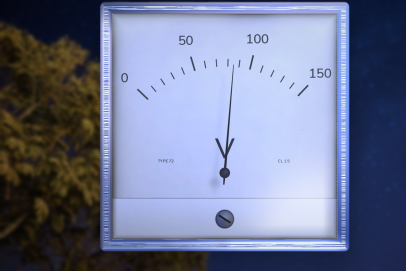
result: 85,V
